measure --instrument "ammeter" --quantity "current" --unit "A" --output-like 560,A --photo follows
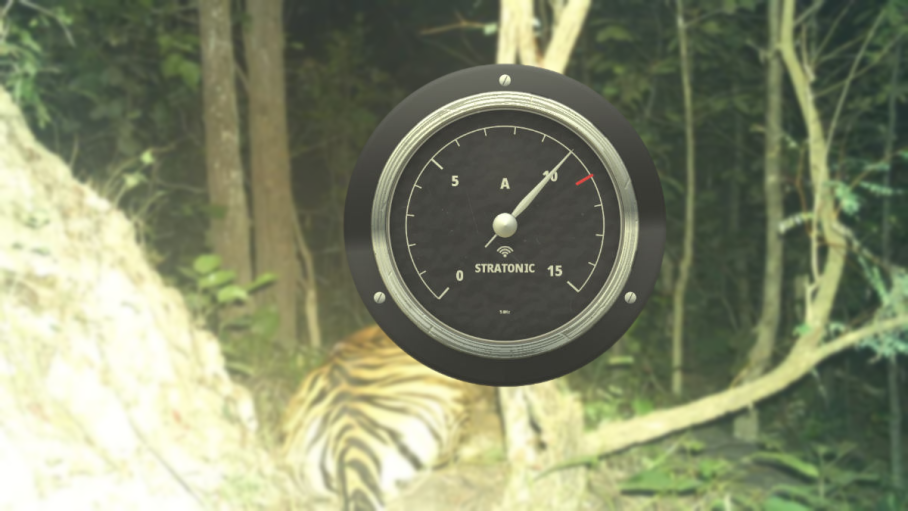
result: 10,A
